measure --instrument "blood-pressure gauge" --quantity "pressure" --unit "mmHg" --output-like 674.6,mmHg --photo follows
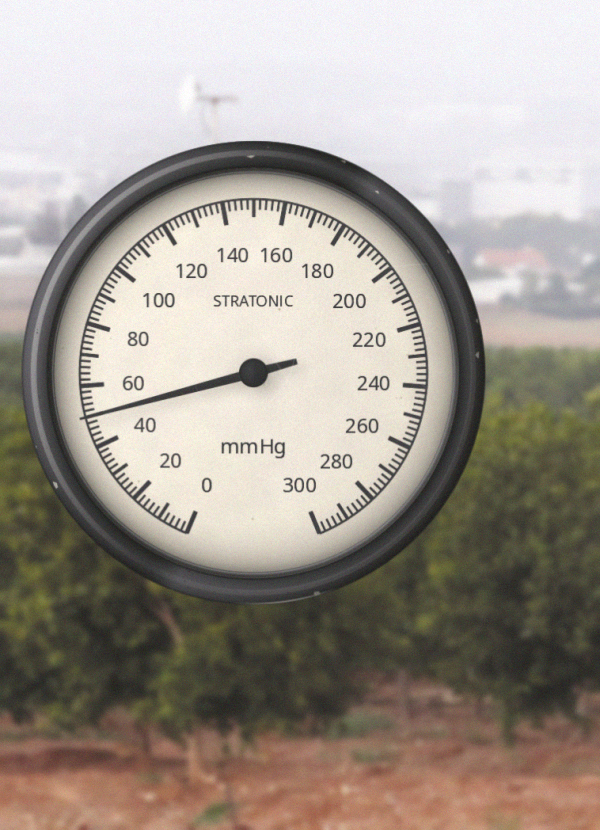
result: 50,mmHg
